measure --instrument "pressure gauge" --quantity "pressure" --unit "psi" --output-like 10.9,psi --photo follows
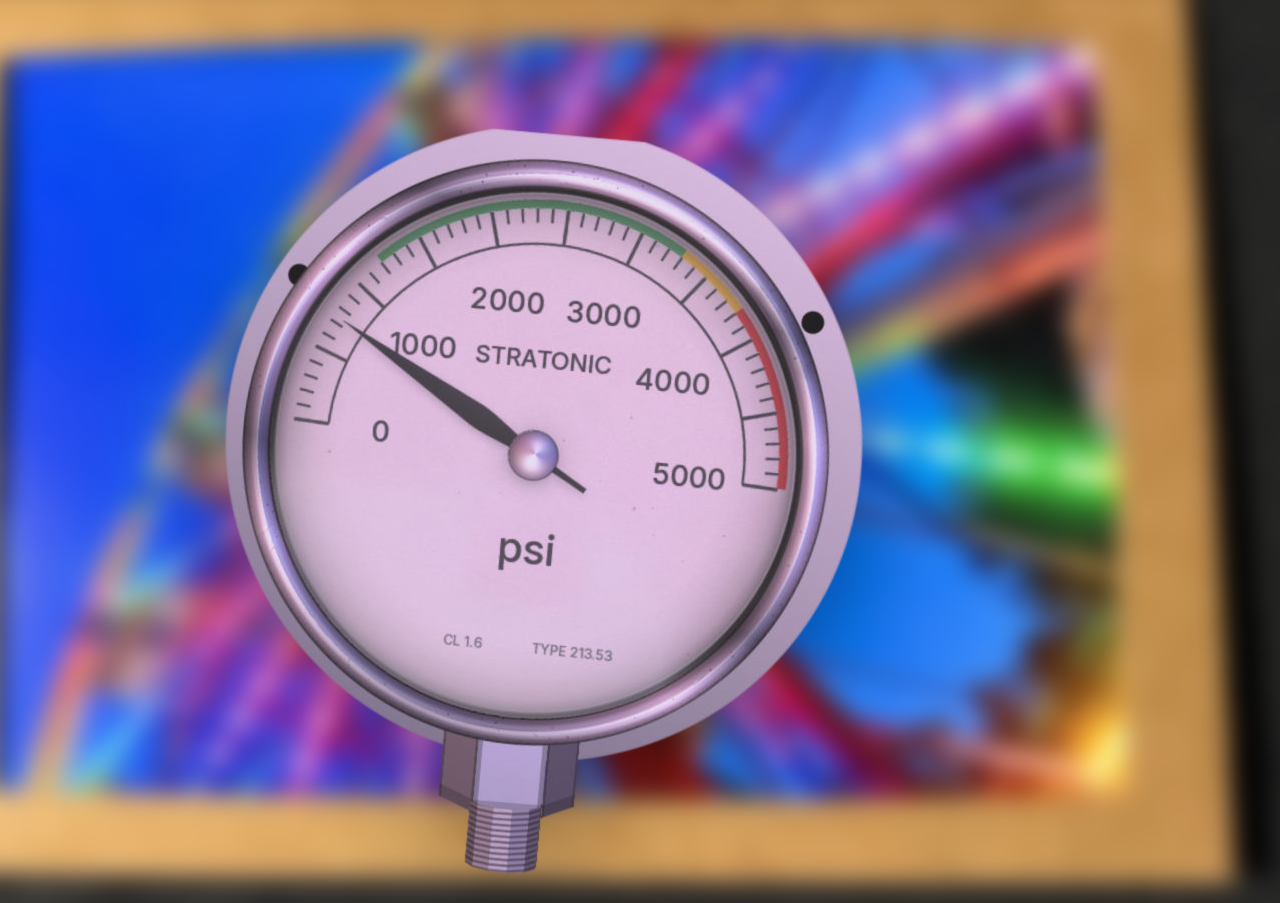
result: 750,psi
